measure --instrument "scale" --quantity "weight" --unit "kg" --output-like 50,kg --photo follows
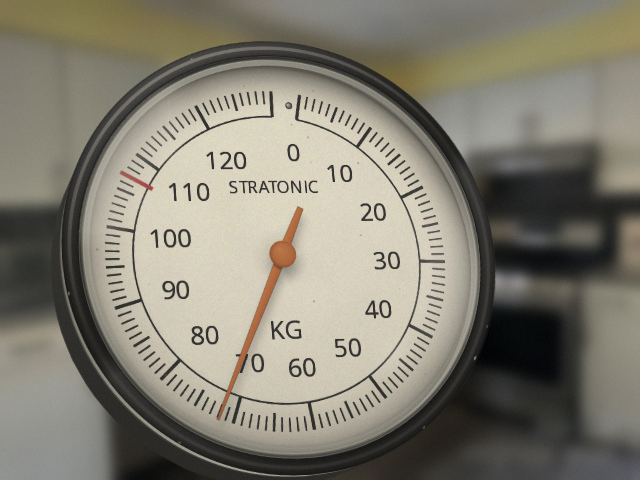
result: 72,kg
